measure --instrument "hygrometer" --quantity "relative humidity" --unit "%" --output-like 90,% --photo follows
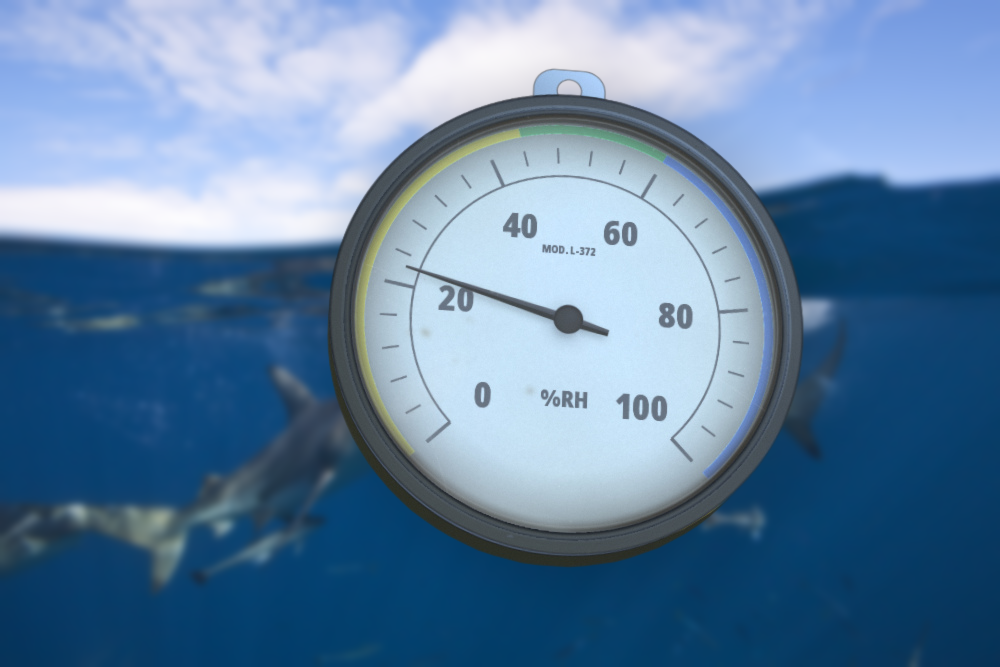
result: 22,%
